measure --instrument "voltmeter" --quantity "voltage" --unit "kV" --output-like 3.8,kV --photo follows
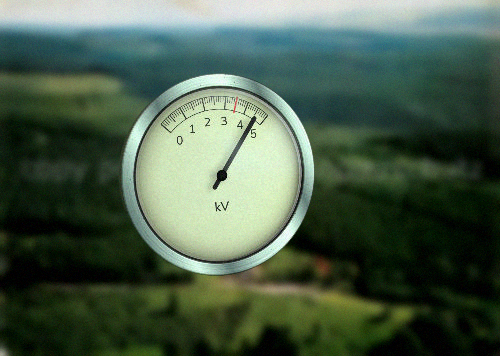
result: 4.5,kV
